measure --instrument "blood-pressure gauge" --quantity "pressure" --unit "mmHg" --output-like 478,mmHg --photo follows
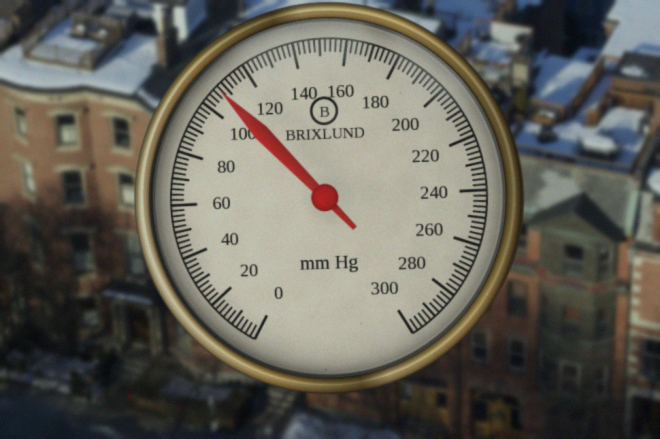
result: 108,mmHg
